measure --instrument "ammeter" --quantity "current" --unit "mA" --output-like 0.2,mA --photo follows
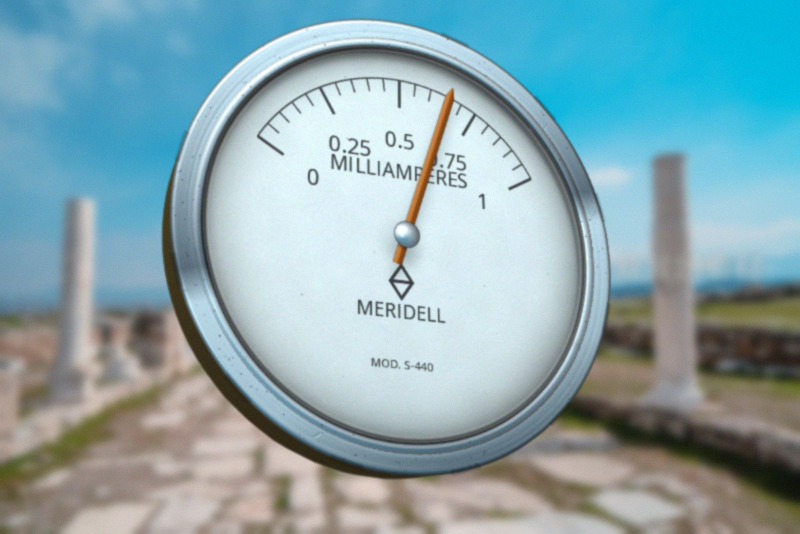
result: 0.65,mA
